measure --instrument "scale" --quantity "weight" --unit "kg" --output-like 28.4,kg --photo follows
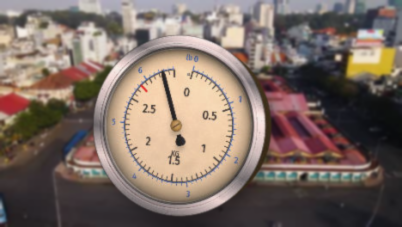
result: 2.9,kg
